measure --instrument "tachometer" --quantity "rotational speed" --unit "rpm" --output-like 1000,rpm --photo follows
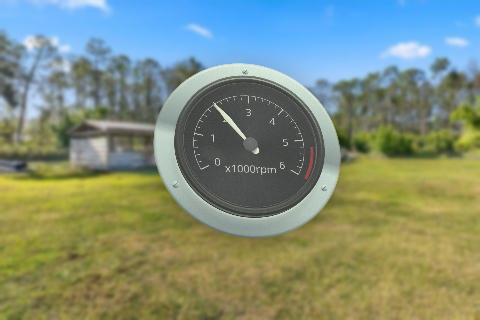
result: 2000,rpm
